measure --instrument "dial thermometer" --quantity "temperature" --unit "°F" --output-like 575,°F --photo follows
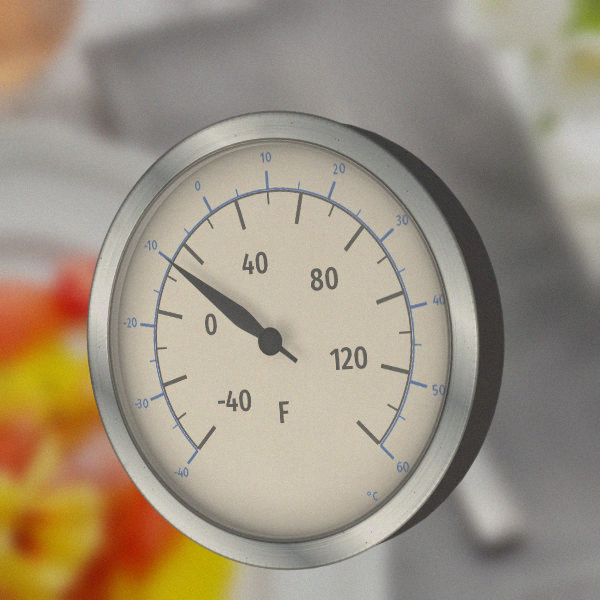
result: 15,°F
